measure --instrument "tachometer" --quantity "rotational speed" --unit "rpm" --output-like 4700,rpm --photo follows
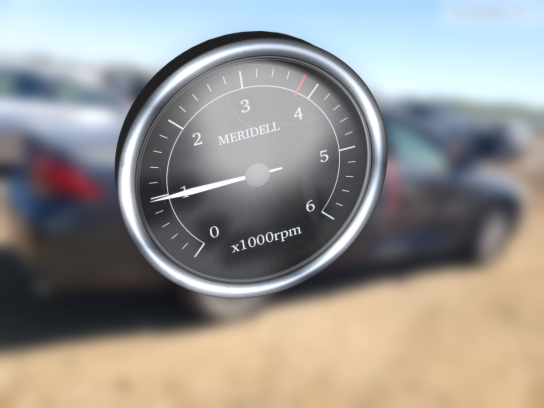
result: 1000,rpm
